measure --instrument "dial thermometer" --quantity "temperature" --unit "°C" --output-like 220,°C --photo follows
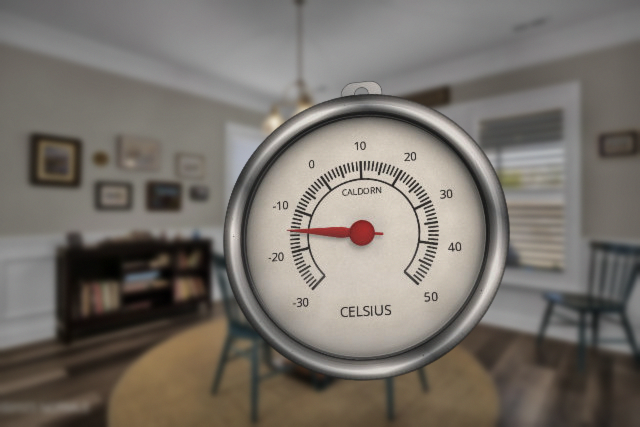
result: -15,°C
